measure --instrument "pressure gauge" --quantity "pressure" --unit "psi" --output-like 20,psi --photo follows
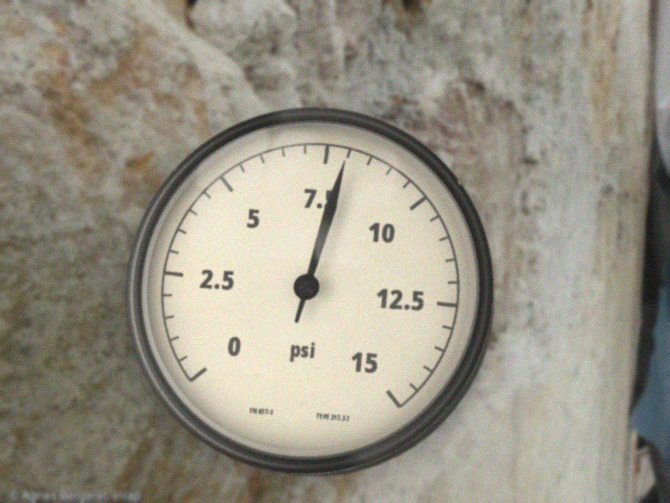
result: 8,psi
